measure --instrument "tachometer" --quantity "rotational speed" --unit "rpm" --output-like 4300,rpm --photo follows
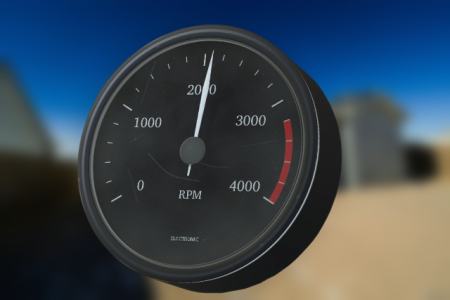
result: 2100,rpm
